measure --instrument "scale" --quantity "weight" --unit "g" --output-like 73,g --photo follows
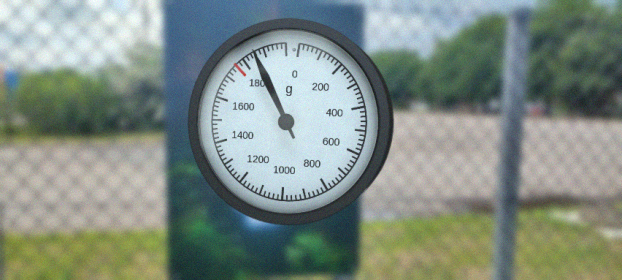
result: 1860,g
